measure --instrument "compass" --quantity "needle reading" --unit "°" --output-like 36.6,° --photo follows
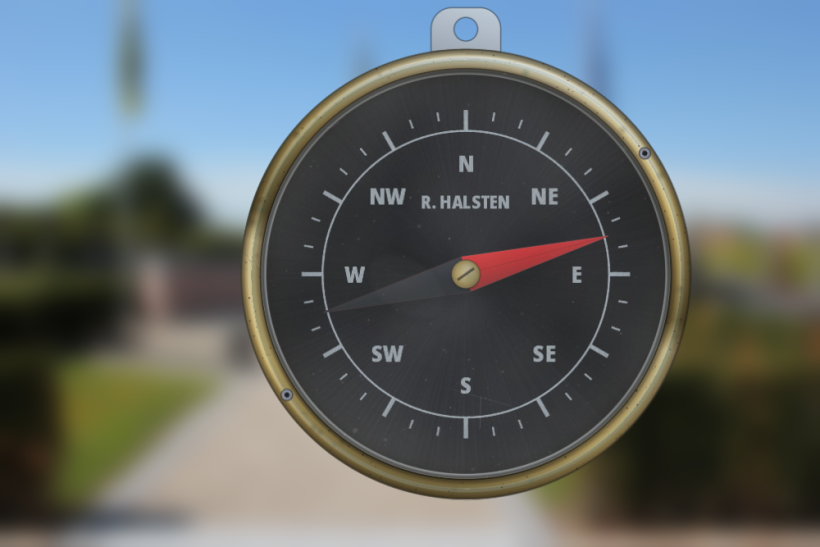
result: 75,°
